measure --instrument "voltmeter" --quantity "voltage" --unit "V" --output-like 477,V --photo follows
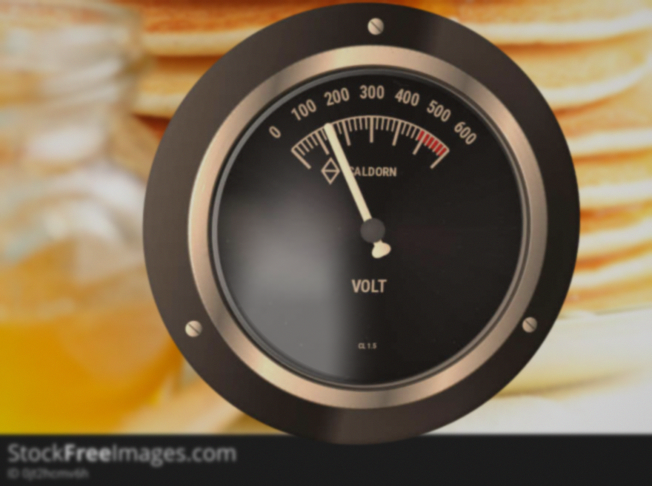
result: 140,V
